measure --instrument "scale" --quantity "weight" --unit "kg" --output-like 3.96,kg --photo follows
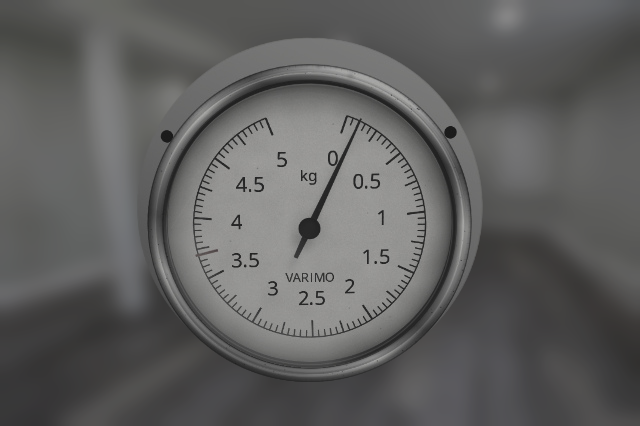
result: 0.1,kg
